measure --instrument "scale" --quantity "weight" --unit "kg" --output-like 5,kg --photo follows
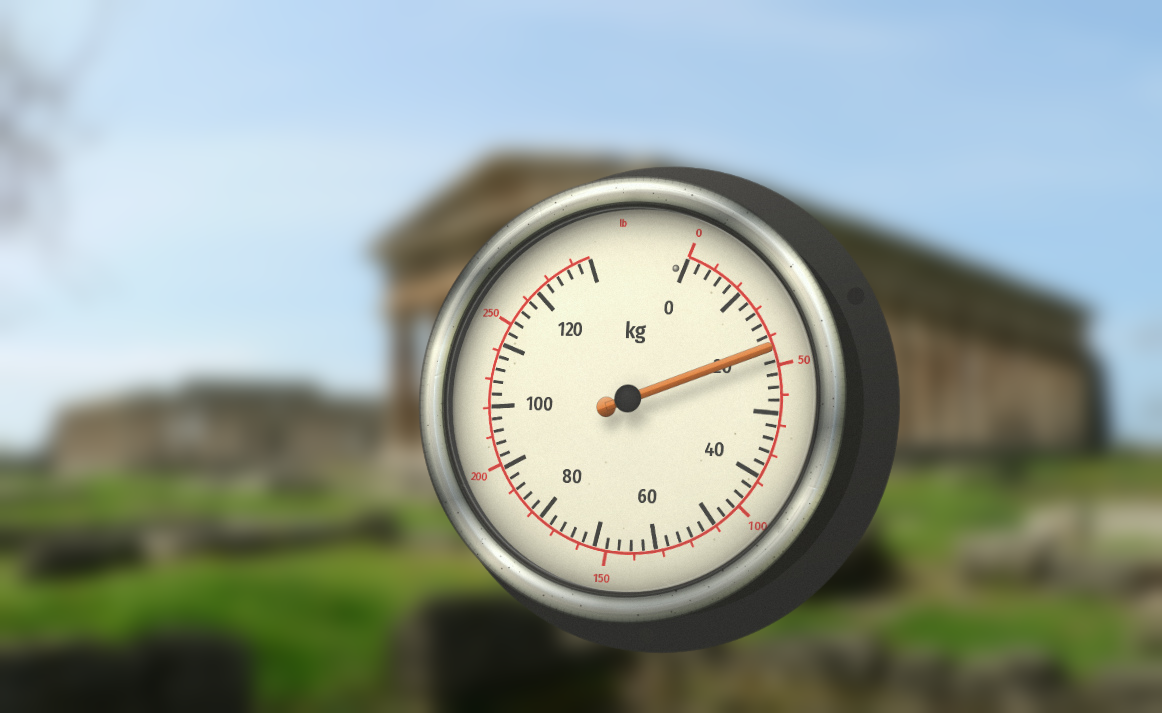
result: 20,kg
